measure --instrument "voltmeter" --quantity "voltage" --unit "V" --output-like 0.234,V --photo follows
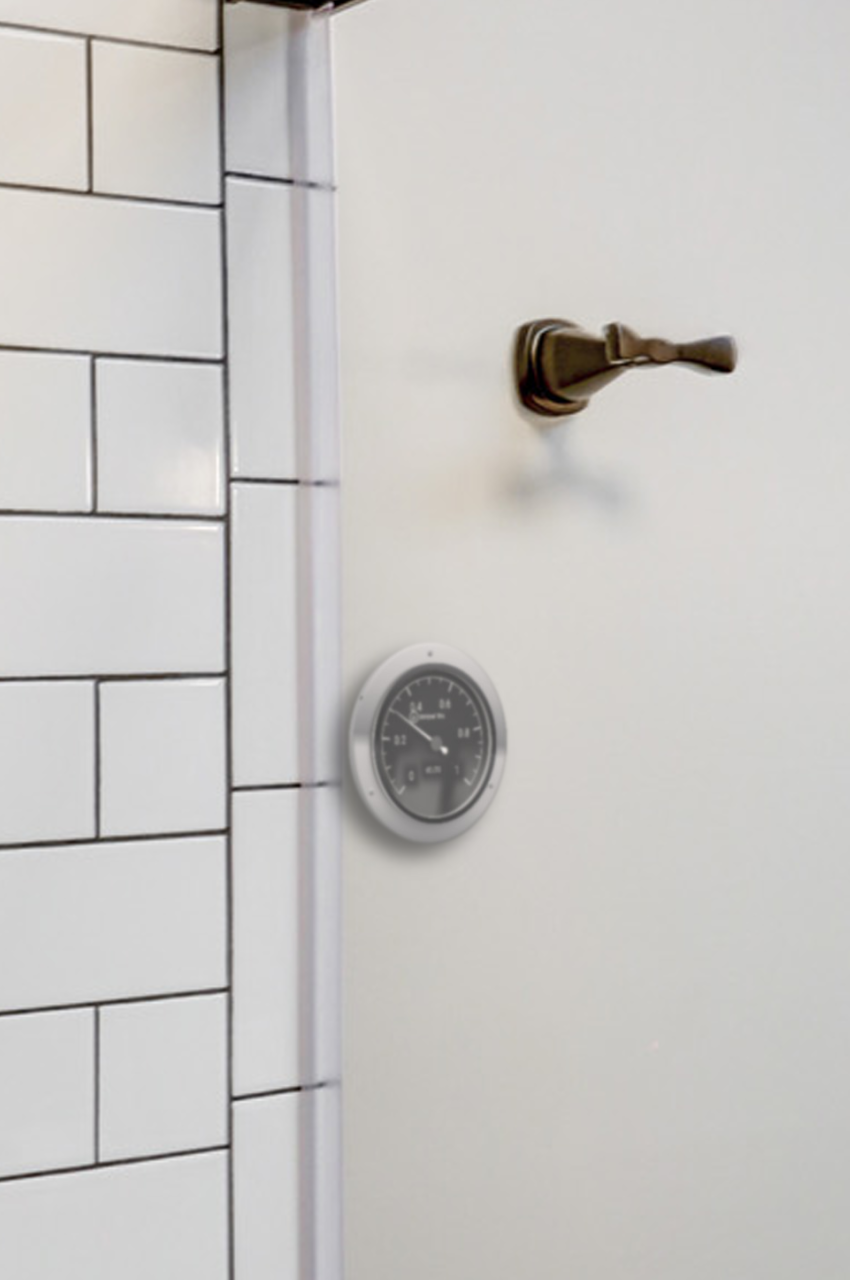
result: 0.3,V
